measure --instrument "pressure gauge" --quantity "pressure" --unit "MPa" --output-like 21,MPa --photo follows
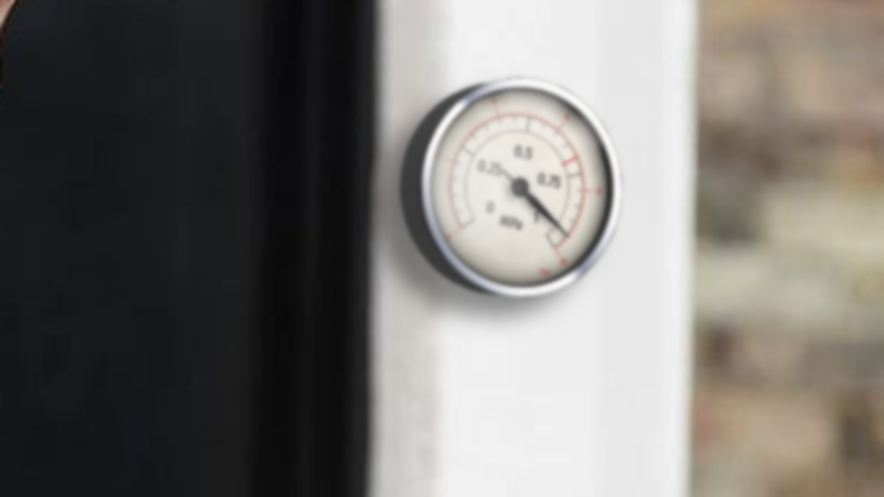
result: 0.95,MPa
